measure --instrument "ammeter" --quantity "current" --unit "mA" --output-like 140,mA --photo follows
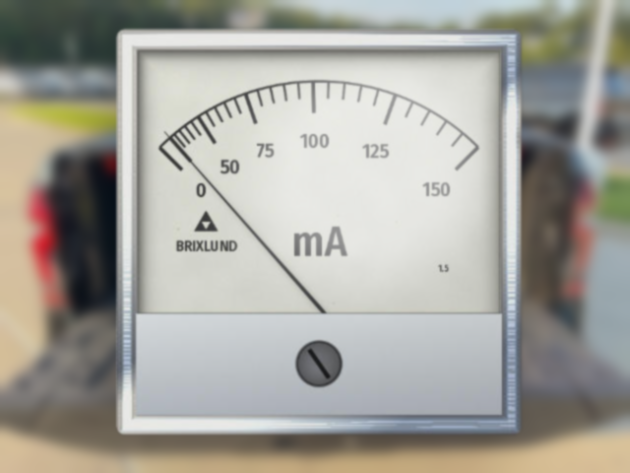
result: 25,mA
